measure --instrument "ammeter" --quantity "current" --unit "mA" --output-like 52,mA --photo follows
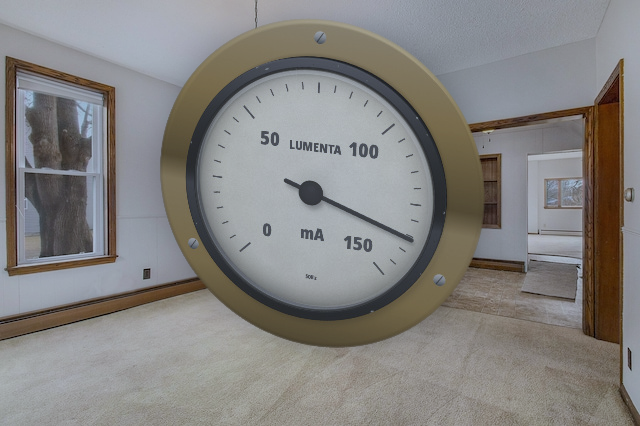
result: 135,mA
